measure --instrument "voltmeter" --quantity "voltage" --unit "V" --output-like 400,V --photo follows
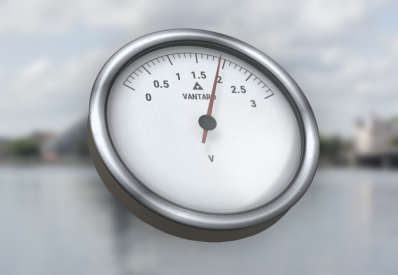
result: 1.9,V
